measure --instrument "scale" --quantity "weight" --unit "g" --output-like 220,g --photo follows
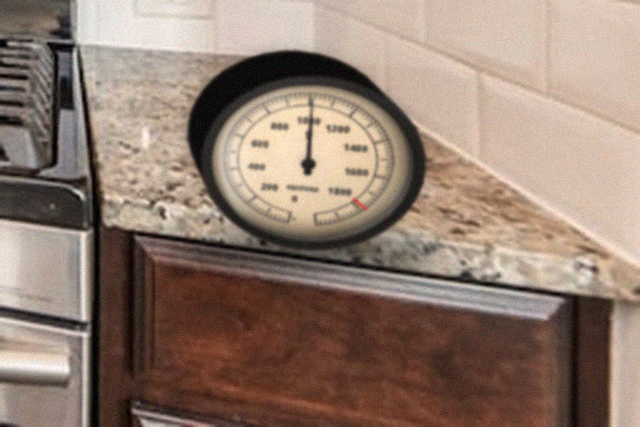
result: 1000,g
